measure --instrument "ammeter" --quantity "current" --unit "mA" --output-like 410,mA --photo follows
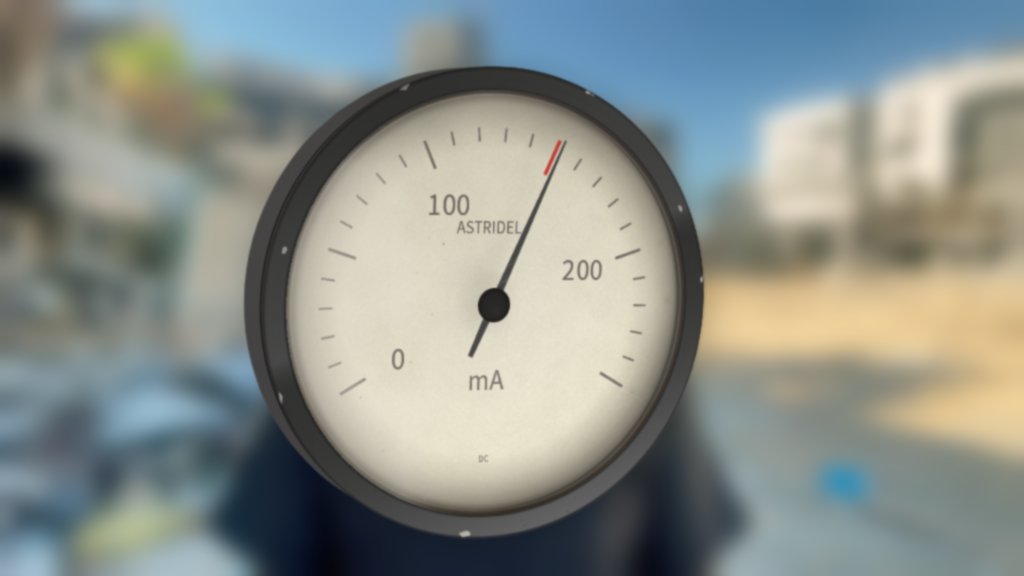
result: 150,mA
